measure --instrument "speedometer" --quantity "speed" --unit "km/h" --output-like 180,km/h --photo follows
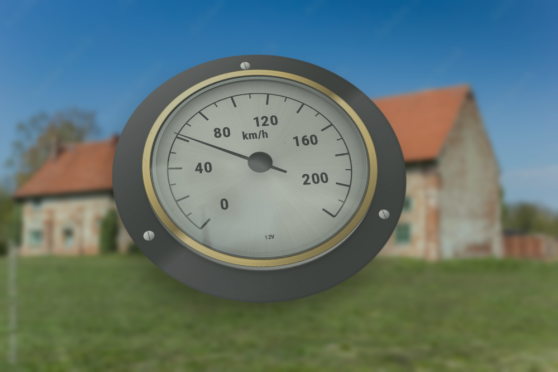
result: 60,km/h
